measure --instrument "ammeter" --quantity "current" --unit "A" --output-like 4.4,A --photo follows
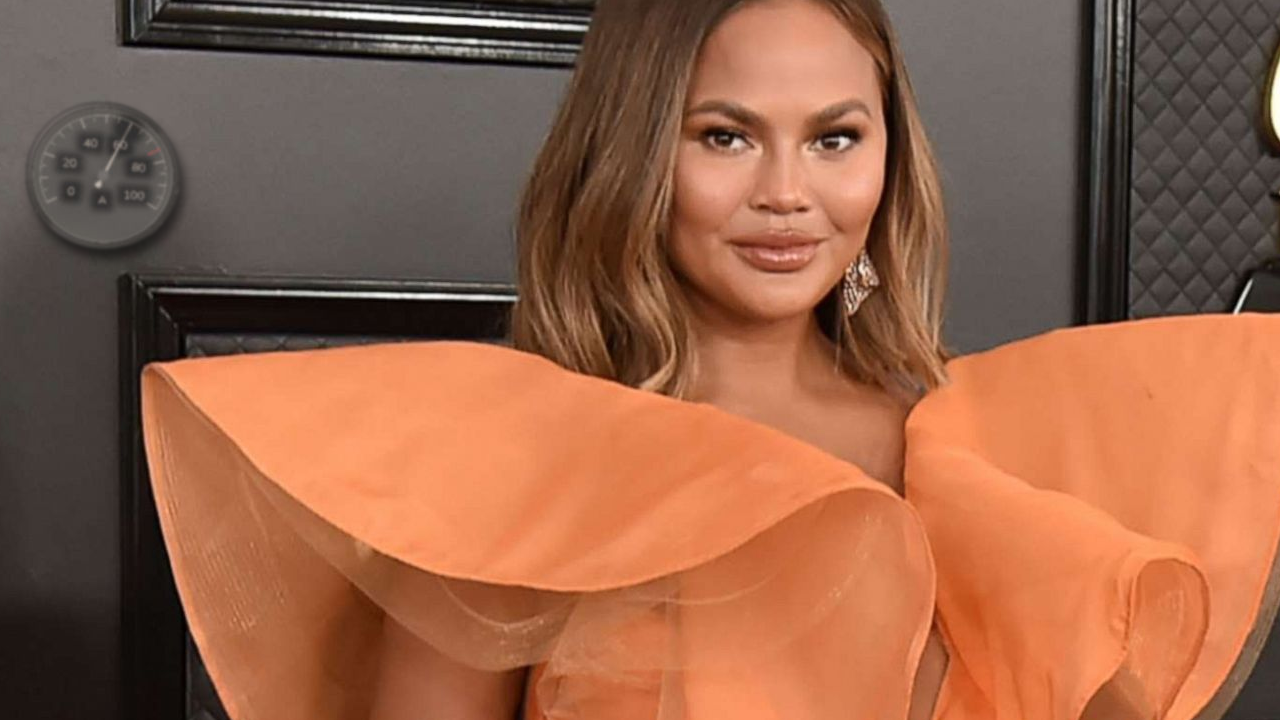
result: 60,A
